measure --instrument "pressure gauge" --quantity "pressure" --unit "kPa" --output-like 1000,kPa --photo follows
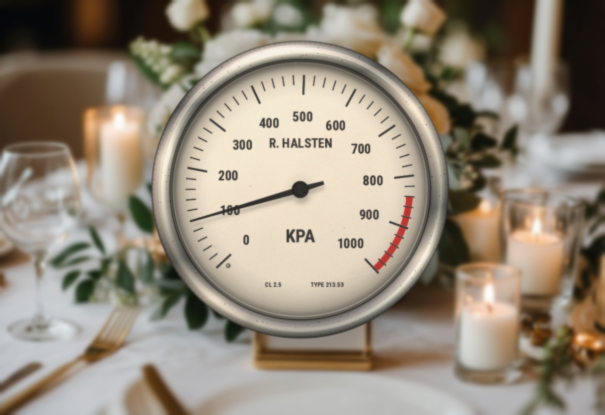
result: 100,kPa
